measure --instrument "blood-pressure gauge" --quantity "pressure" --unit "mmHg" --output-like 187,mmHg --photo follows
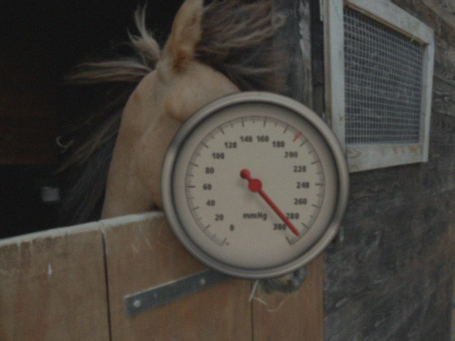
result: 290,mmHg
